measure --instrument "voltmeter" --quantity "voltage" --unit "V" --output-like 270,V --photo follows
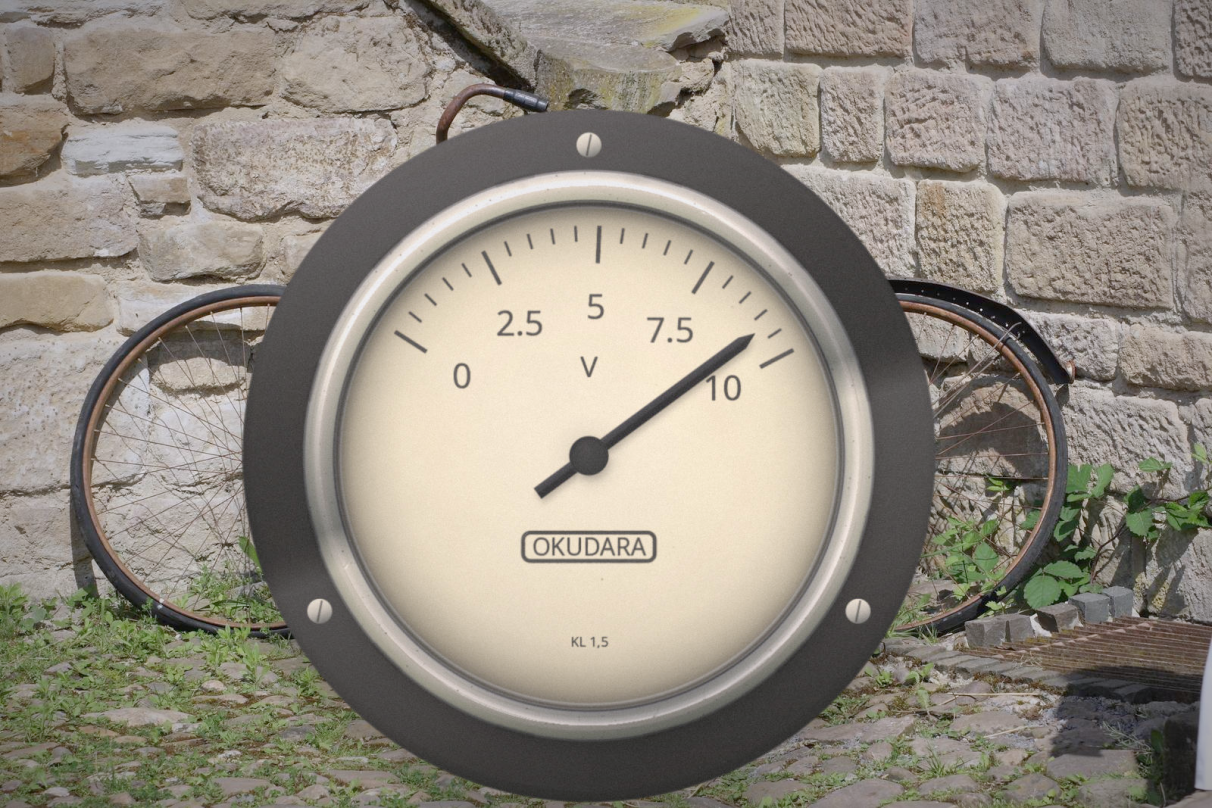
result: 9.25,V
